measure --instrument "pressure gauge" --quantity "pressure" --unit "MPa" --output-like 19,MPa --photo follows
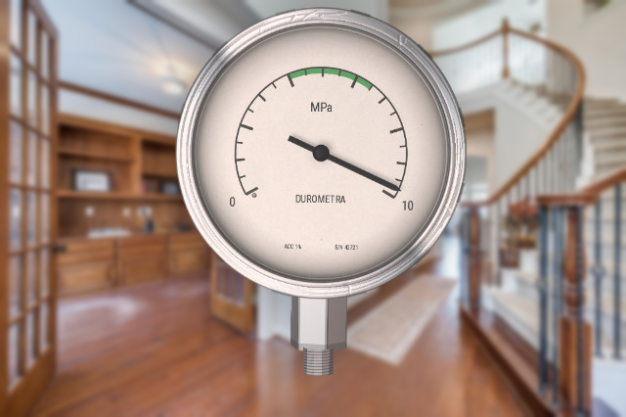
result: 9.75,MPa
